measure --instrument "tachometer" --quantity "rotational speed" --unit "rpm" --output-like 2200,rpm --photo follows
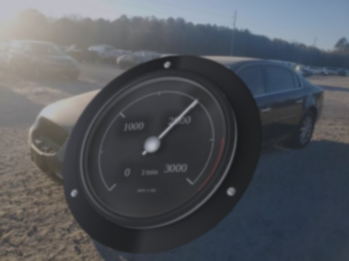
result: 2000,rpm
